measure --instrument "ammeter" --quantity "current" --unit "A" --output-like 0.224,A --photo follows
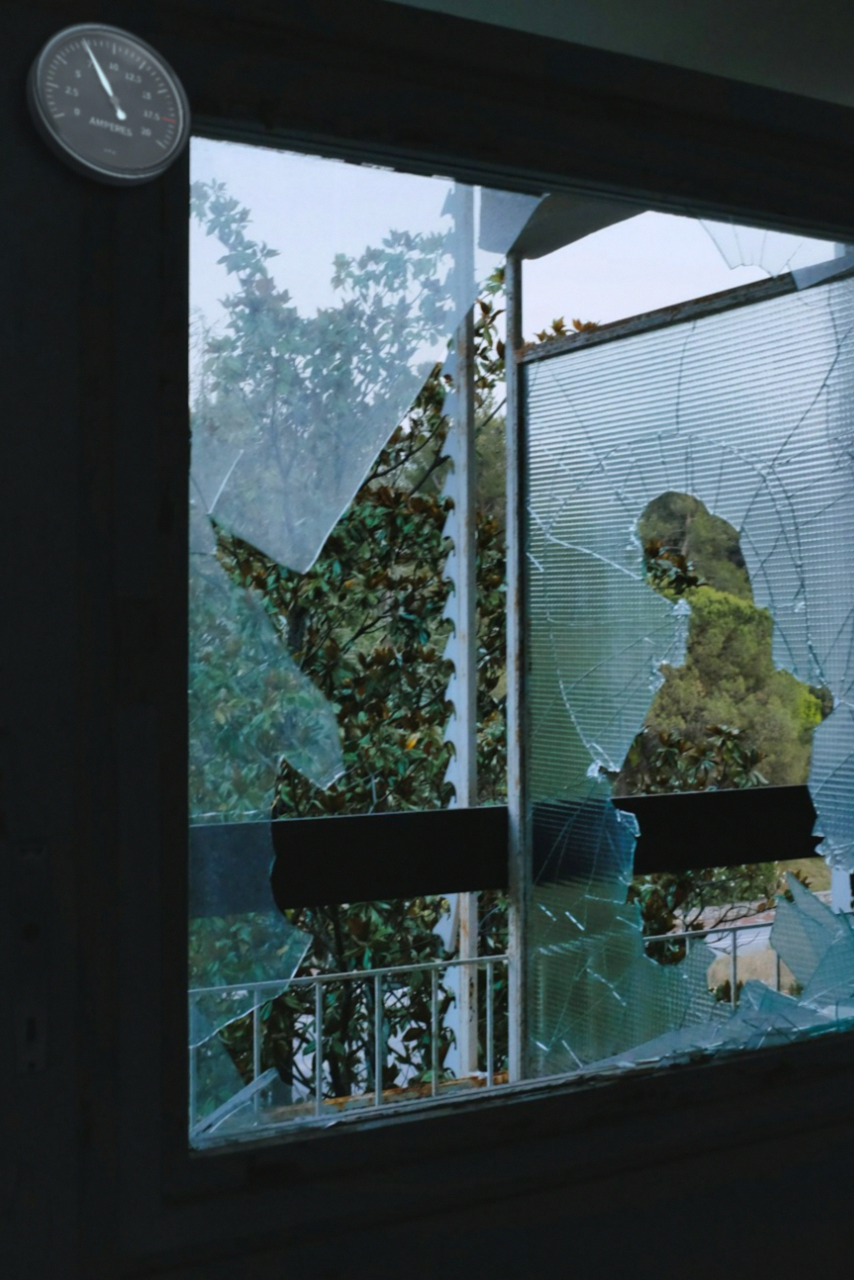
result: 7.5,A
